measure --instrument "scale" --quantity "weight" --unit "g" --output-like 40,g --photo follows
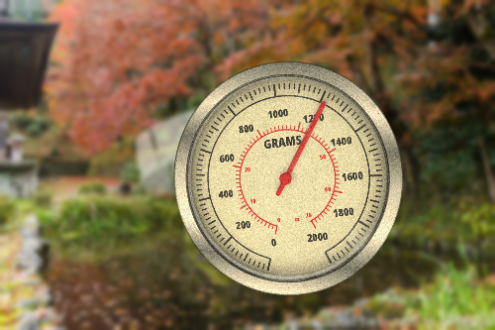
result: 1220,g
